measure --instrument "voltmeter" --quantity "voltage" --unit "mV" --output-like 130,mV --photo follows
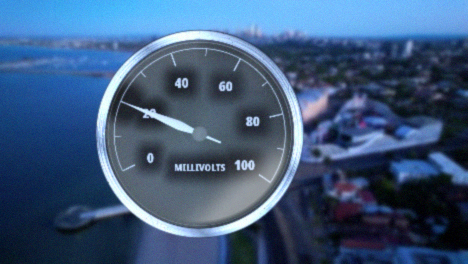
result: 20,mV
